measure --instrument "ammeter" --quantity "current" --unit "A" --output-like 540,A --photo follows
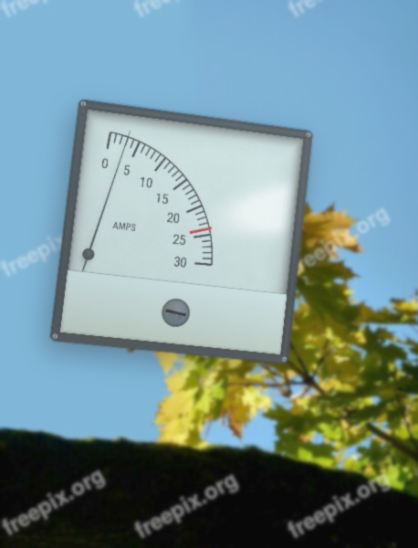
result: 3,A
